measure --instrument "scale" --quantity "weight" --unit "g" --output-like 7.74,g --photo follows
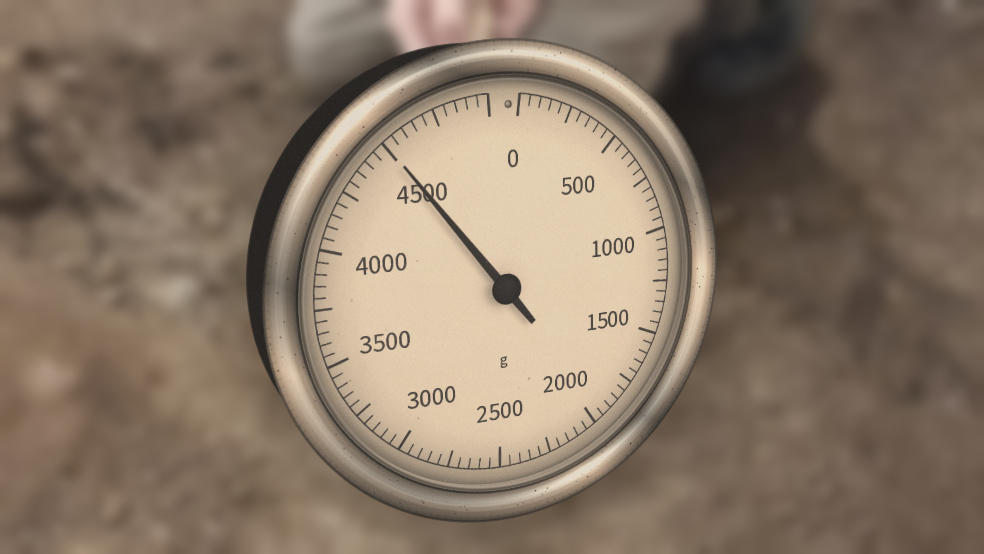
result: 4500,g
